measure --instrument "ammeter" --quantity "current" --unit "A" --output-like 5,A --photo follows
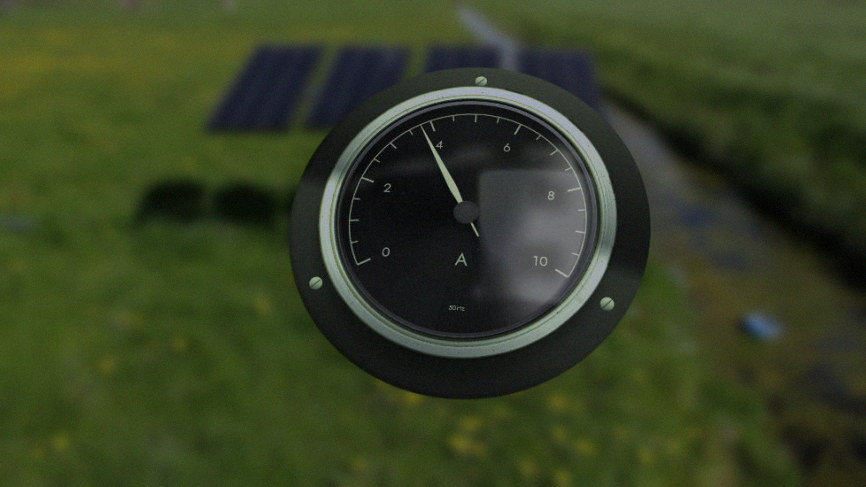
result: 3.75,A
